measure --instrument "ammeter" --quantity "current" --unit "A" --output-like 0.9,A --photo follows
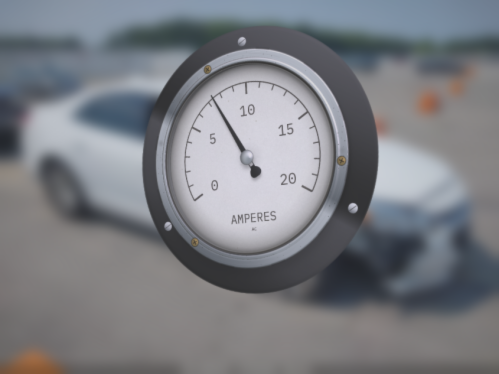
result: 7.5,A
